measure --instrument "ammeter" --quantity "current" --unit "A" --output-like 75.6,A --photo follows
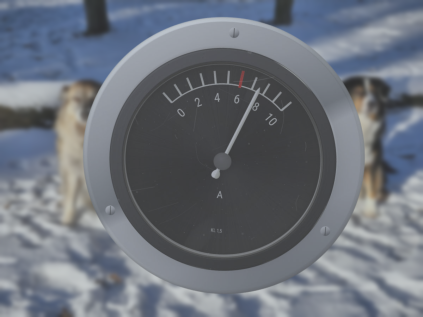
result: 7.5,A
